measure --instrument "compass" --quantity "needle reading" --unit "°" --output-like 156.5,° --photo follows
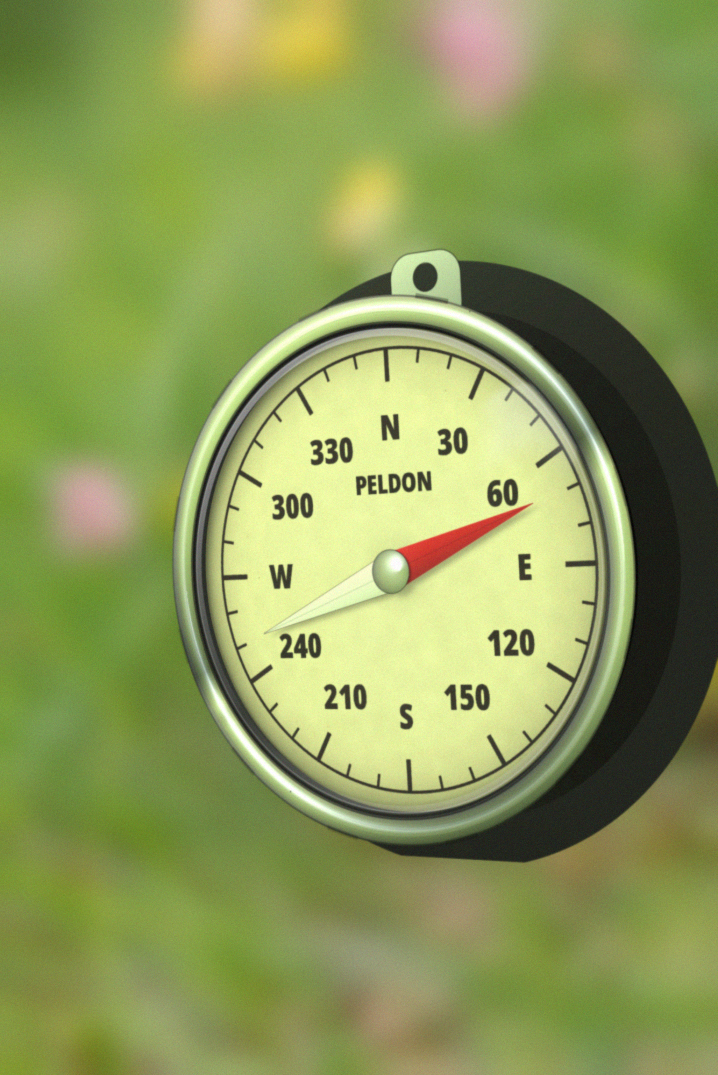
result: 70,°
